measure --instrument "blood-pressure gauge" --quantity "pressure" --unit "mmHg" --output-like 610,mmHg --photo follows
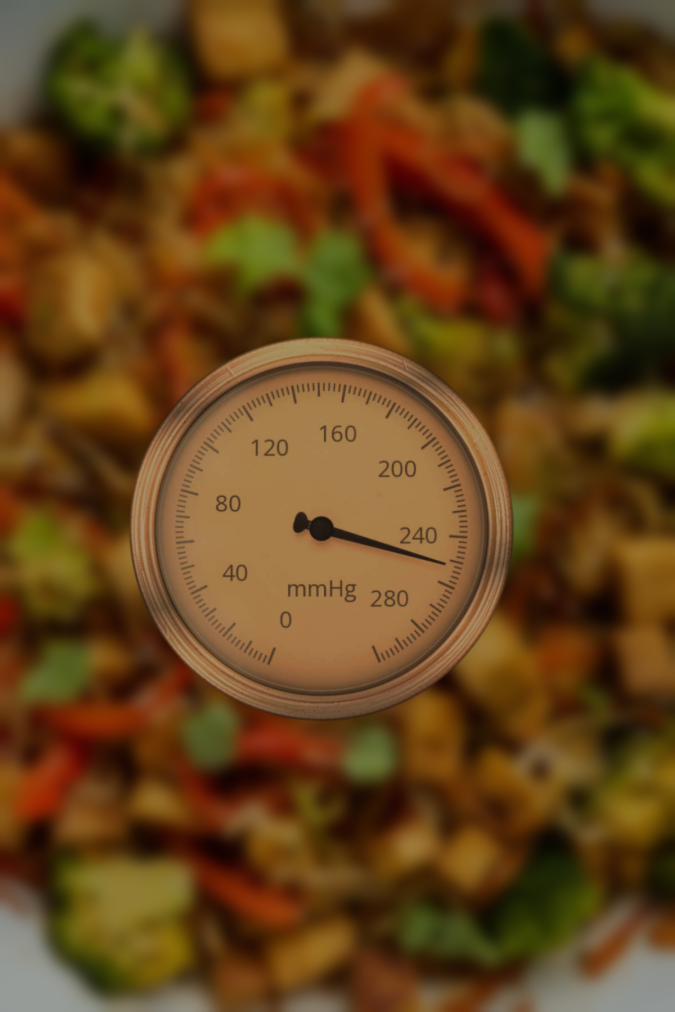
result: 252,mmHg
